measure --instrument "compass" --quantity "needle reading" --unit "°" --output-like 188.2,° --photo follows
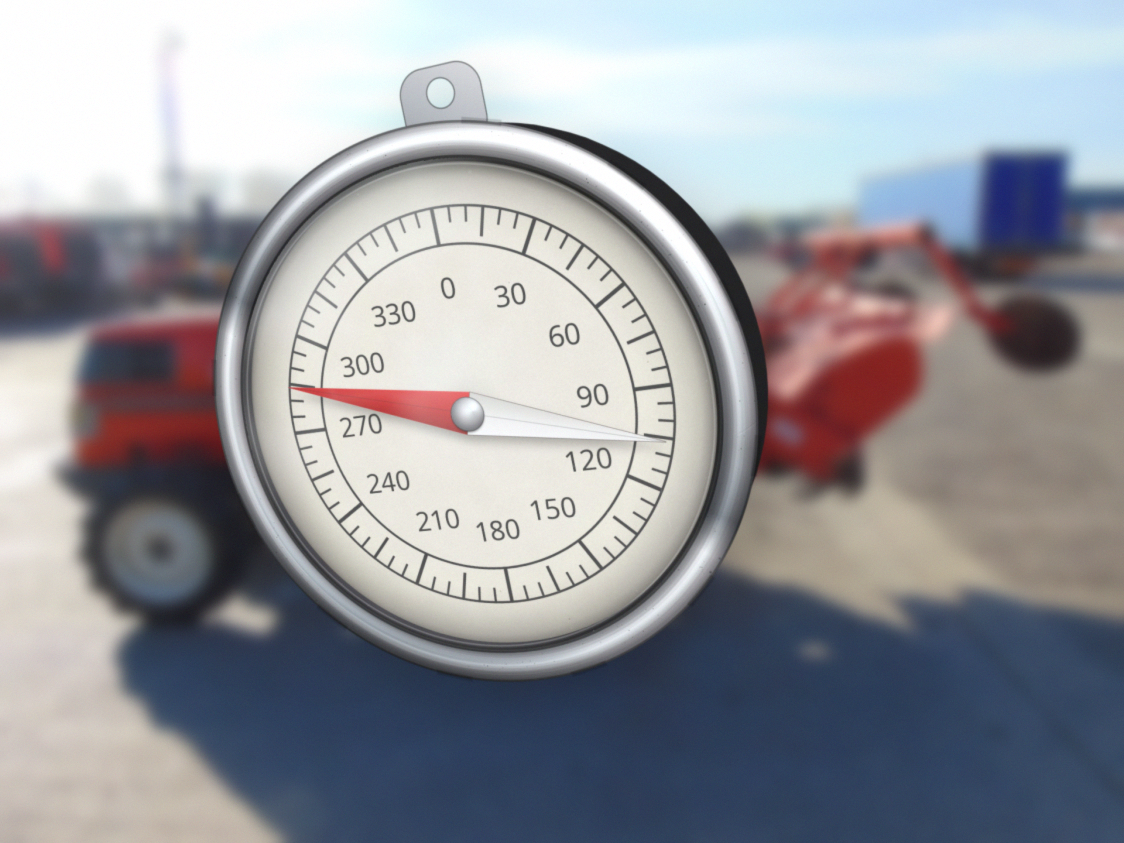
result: 285,°
